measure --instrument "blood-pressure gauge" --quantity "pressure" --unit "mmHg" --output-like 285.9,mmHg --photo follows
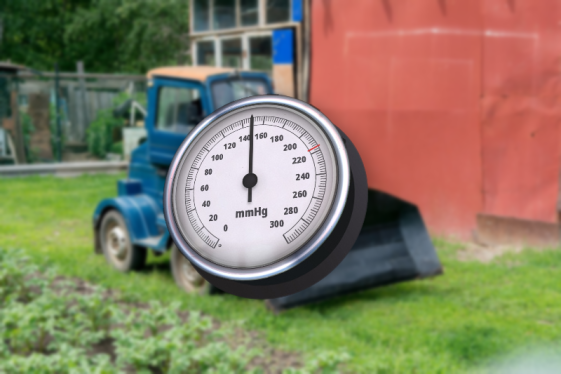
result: 150,mmHg
